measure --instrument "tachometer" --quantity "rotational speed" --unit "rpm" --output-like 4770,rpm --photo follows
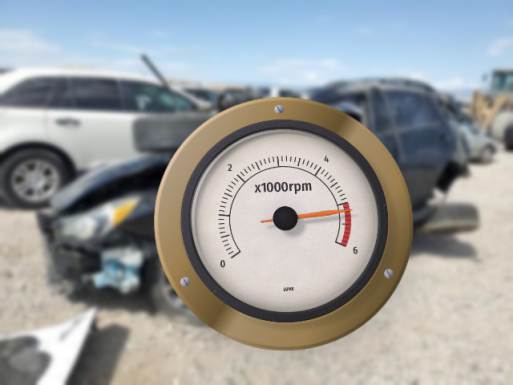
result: 5200,rpm
